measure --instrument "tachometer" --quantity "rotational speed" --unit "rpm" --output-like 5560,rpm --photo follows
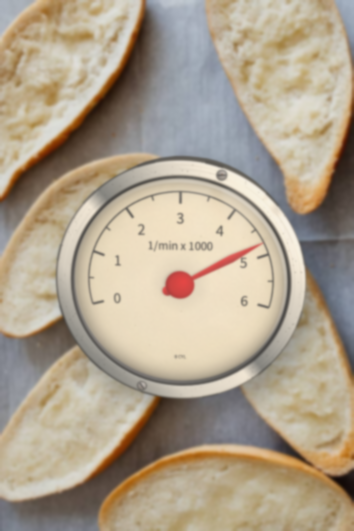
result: 4750,rpm
